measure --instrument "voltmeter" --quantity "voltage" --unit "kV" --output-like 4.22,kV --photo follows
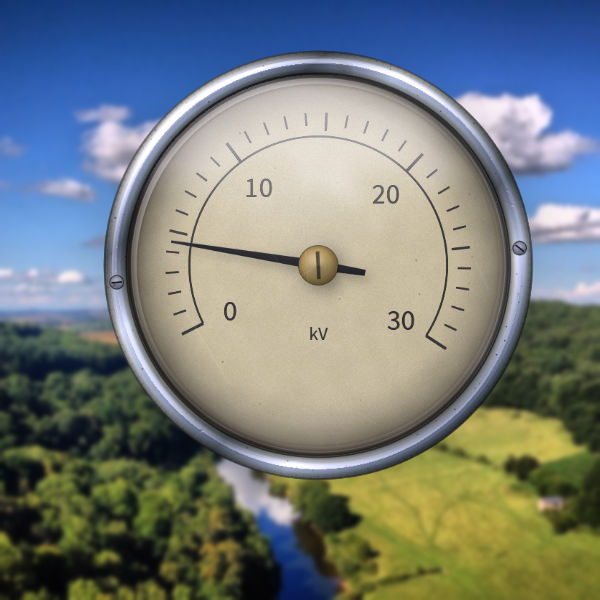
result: 4.5,kV
